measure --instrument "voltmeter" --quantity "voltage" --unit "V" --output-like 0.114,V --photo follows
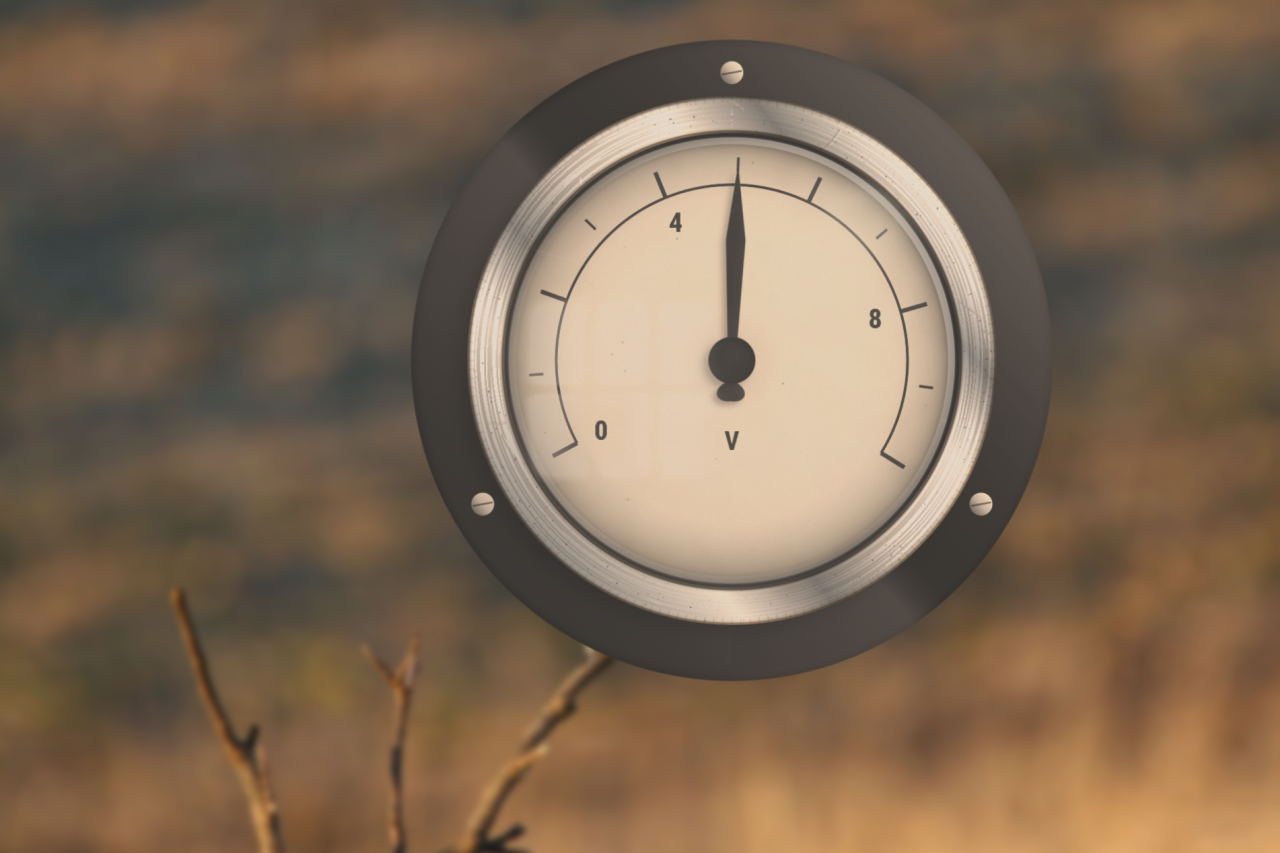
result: 5,V
